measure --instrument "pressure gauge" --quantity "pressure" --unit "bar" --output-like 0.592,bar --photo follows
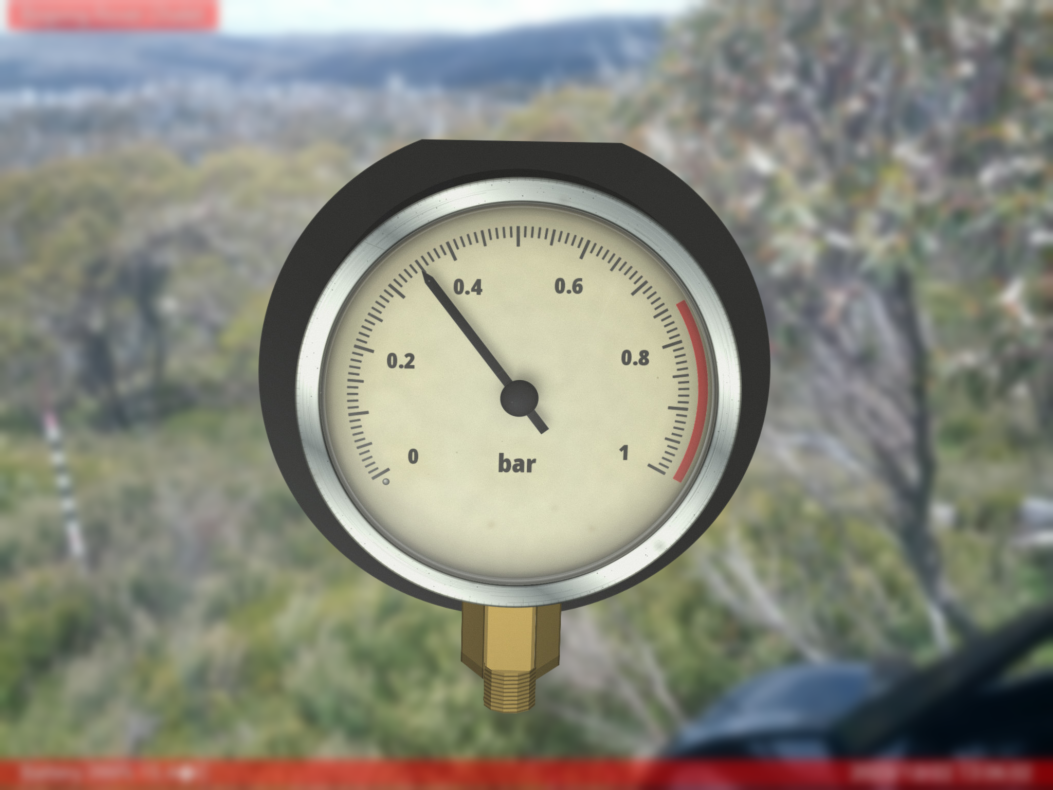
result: 0.35,bar
